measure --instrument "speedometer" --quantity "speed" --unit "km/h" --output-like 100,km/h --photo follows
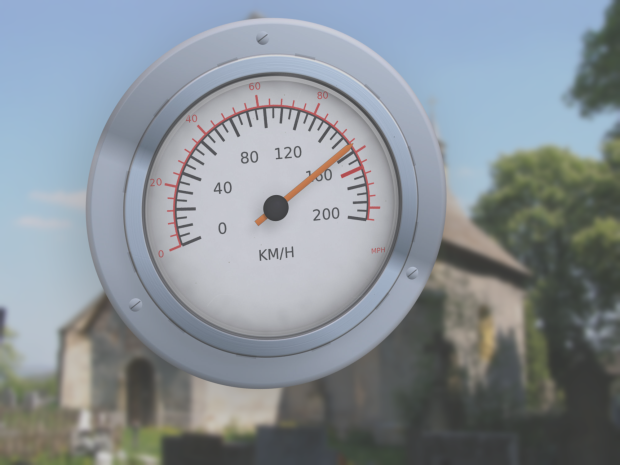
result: 155,km/h
